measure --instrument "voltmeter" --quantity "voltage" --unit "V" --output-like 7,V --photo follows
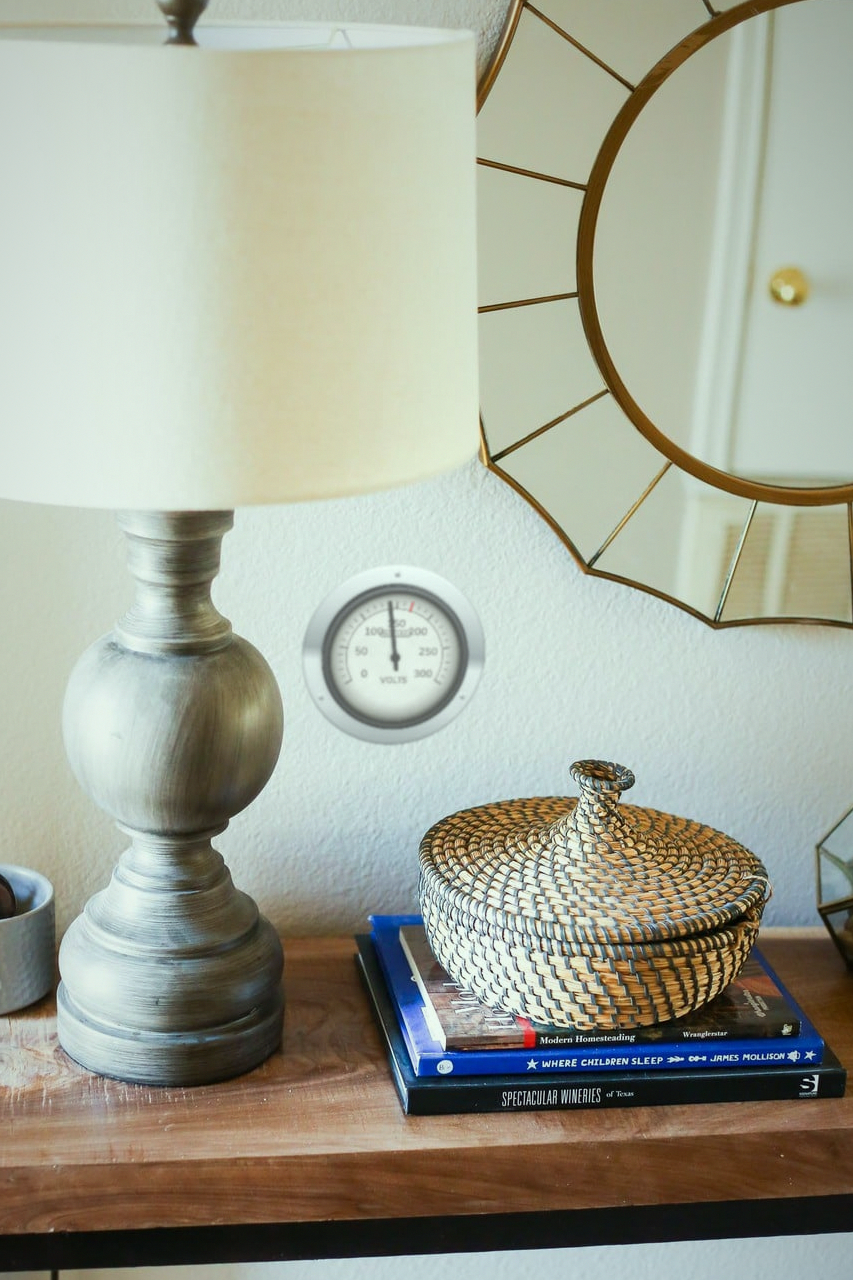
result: 140,V
